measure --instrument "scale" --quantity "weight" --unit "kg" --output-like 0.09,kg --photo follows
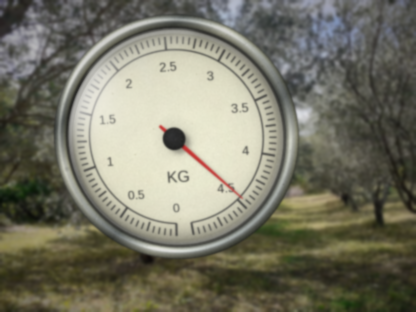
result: 4.45,kg
